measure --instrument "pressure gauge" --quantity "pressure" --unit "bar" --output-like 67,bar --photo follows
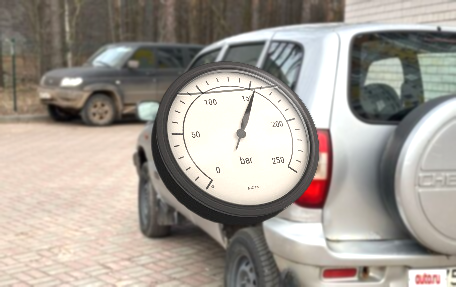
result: 155,bar
